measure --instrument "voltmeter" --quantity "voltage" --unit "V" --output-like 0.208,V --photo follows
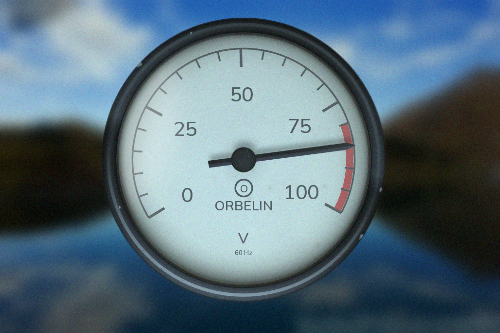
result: 85,V
